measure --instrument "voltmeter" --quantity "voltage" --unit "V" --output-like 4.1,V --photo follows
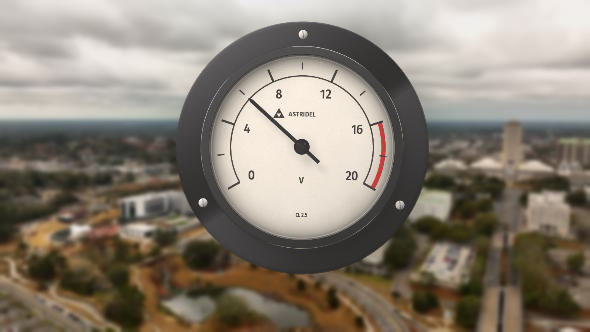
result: 6,V
